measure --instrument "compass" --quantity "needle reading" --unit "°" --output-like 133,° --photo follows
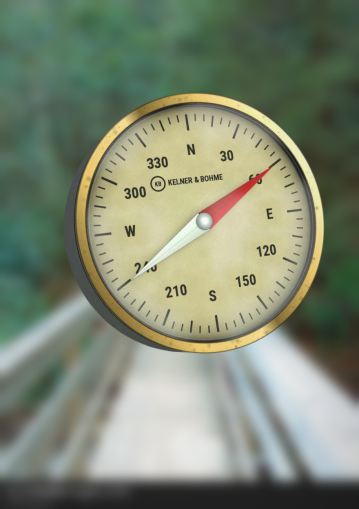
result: 60,°
